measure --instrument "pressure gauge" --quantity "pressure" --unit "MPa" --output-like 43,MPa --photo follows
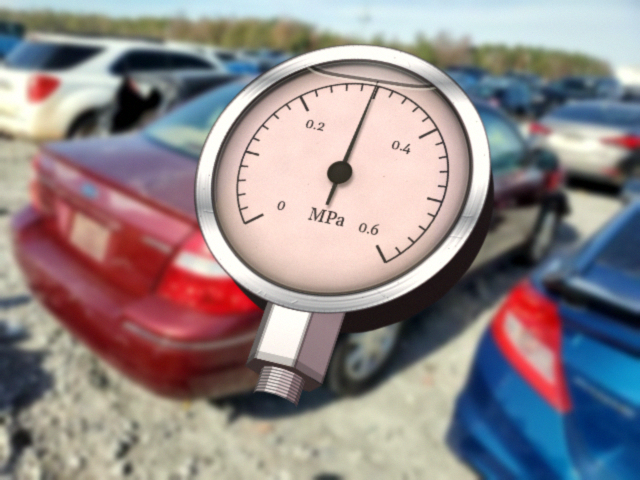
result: 0.3,MPa
